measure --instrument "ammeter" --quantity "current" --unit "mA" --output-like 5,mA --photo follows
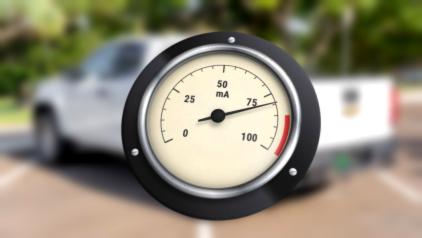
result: 80,mA
